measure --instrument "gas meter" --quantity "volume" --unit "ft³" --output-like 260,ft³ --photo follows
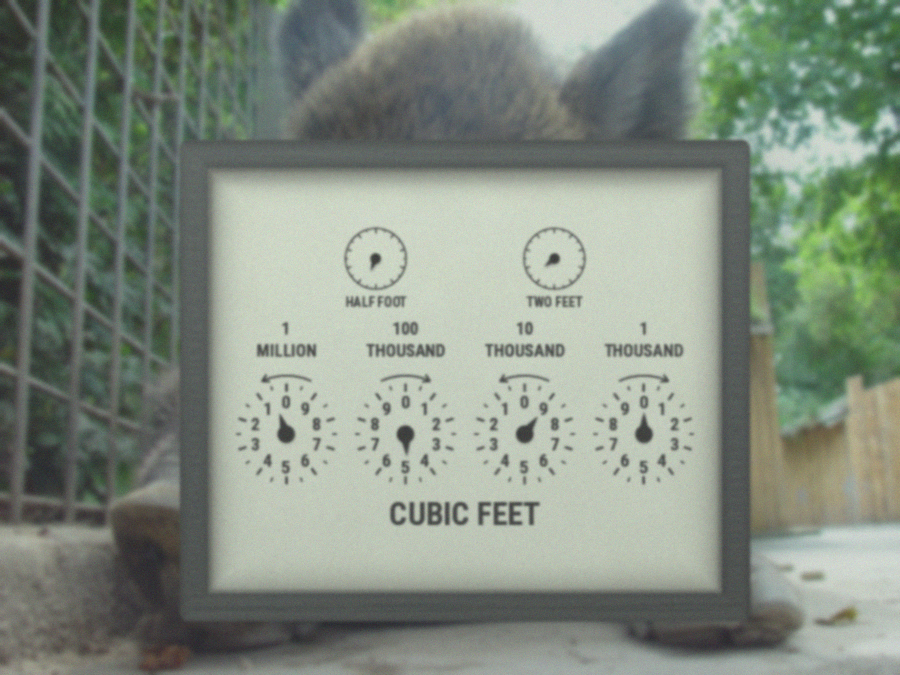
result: 49000,ft³
